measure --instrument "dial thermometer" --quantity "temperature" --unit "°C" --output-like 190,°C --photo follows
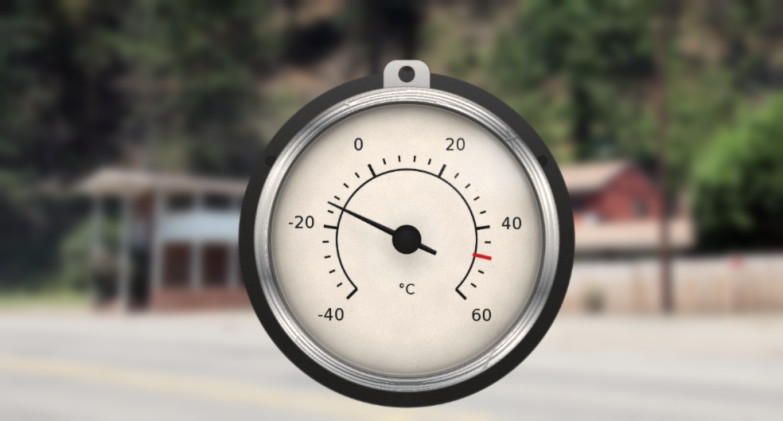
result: -14,°C
